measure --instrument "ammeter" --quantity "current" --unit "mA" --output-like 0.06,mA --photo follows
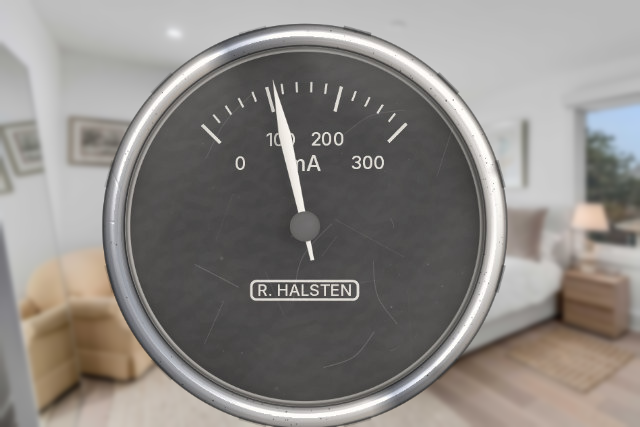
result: 110,mA
